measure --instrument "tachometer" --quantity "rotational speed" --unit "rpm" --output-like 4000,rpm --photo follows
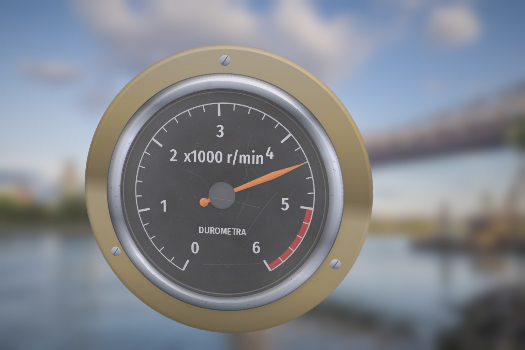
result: 4400,rpm
